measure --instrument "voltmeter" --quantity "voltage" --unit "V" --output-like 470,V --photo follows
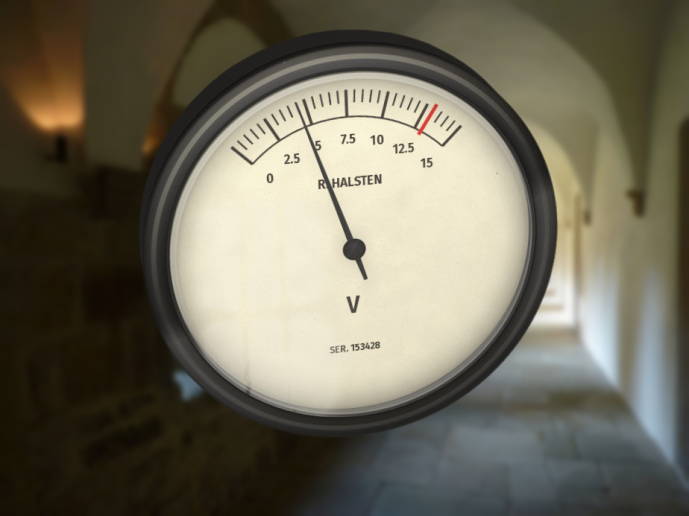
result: 4.5,V
